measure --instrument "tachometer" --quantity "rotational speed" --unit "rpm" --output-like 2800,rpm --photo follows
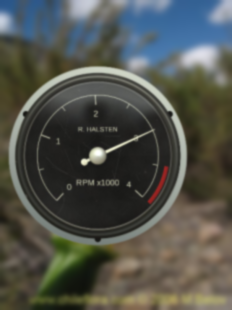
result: 3000,rpm
